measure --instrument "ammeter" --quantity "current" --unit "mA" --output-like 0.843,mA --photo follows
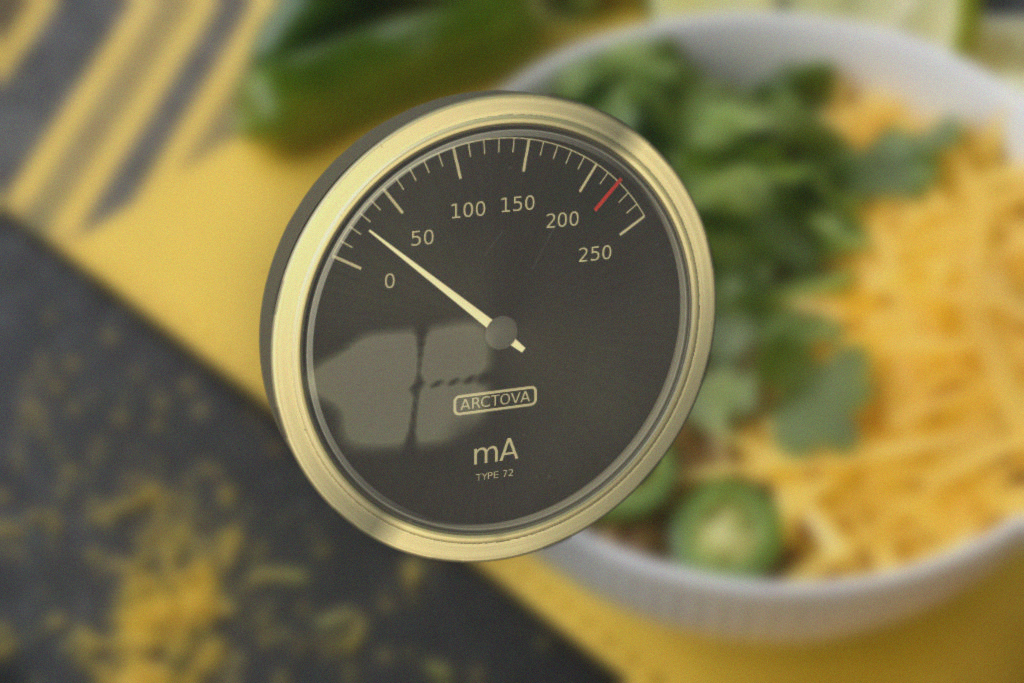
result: 25,mA
